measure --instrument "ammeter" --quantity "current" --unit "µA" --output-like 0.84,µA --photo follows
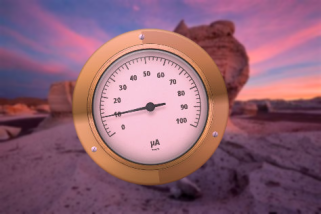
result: 10,µA
